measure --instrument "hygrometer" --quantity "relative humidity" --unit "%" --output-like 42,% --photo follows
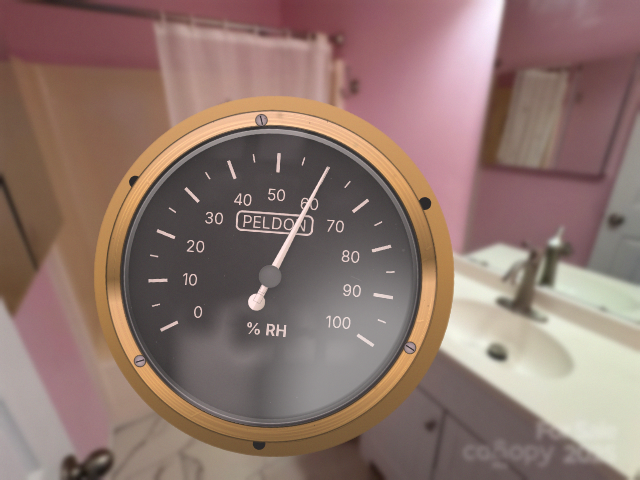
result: 60,%
